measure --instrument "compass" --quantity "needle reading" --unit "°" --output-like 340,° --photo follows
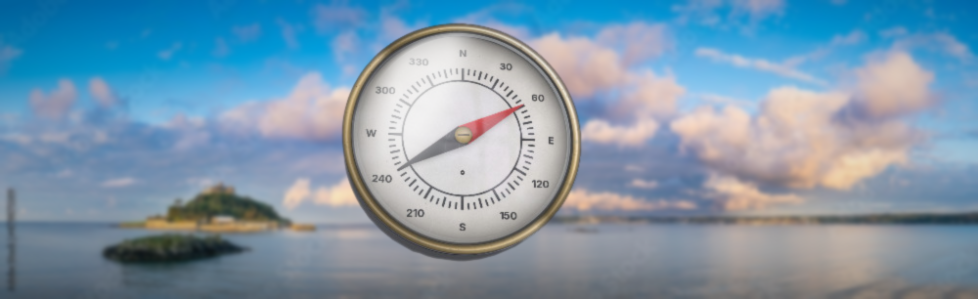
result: 60,°
